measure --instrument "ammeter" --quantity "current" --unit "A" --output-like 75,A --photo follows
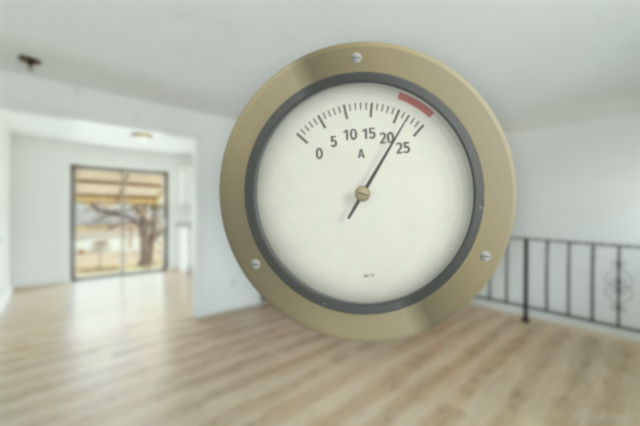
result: 22,A
